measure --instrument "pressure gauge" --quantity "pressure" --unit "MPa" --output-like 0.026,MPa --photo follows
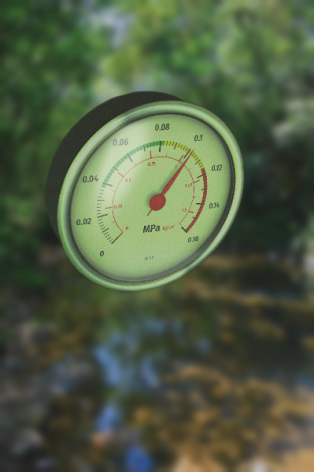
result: 0.1,MPa
